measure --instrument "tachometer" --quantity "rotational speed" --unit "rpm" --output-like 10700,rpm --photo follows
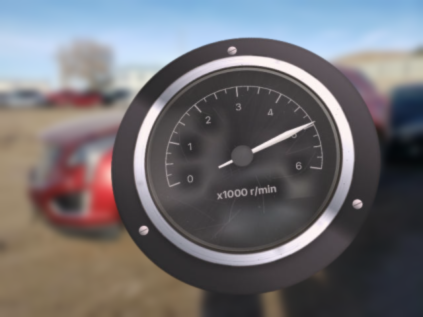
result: 5000,rpm
